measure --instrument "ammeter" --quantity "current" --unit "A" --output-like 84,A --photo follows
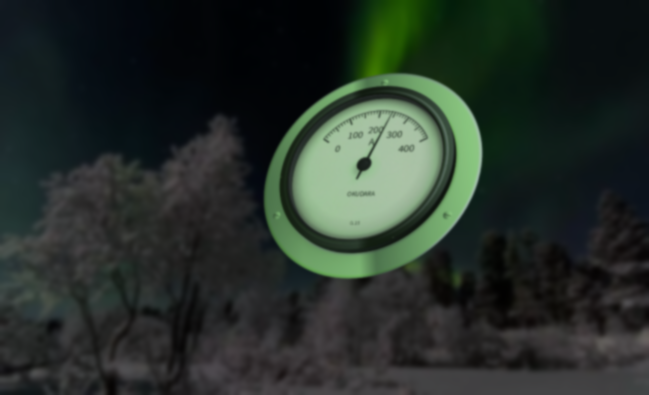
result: 250,A
